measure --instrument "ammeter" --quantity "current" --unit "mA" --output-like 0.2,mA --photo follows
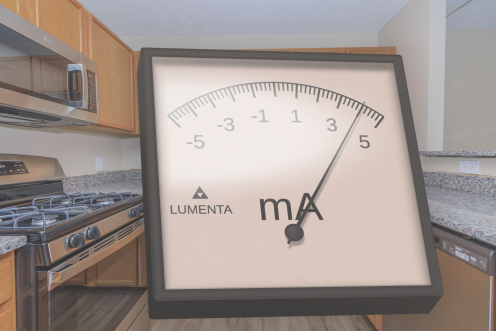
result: 4,mA
